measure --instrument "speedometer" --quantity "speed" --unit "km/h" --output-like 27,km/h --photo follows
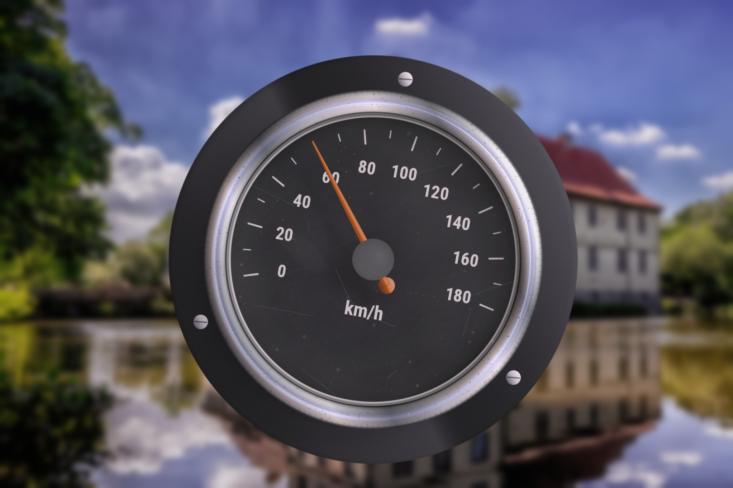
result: 60,km/h
